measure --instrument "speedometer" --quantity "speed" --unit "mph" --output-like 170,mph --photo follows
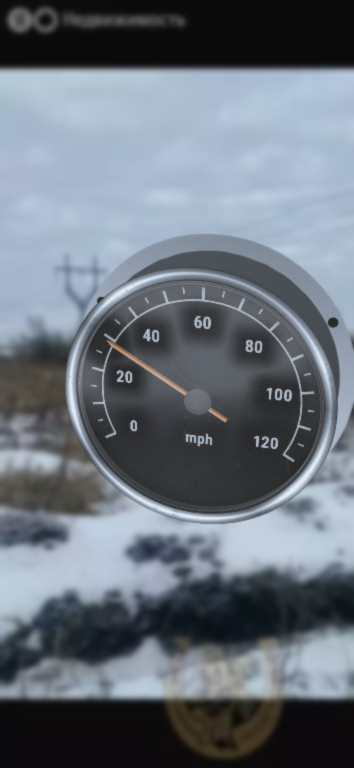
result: 30,mph
